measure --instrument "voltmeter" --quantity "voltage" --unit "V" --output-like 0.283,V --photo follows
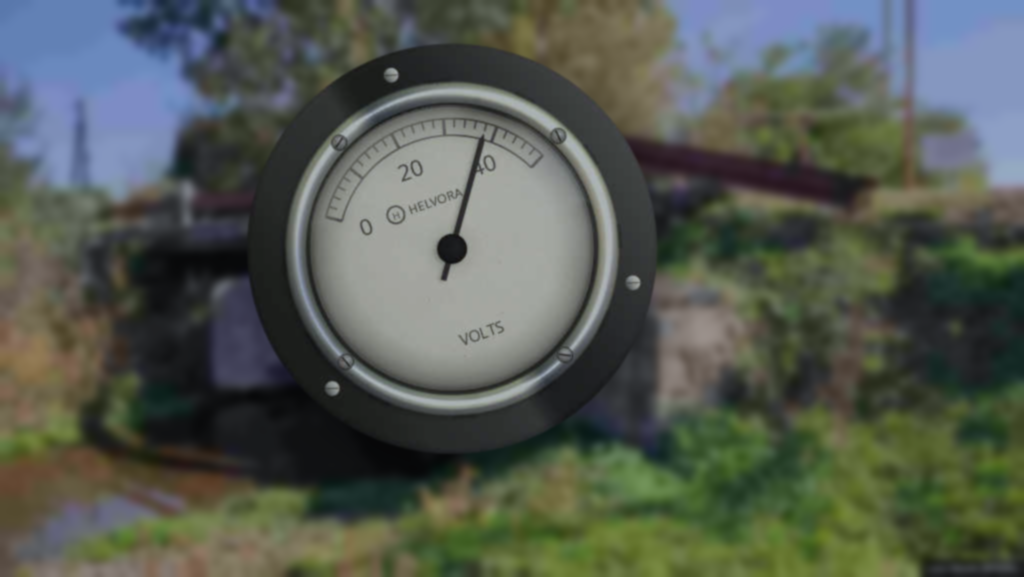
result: 38,V
